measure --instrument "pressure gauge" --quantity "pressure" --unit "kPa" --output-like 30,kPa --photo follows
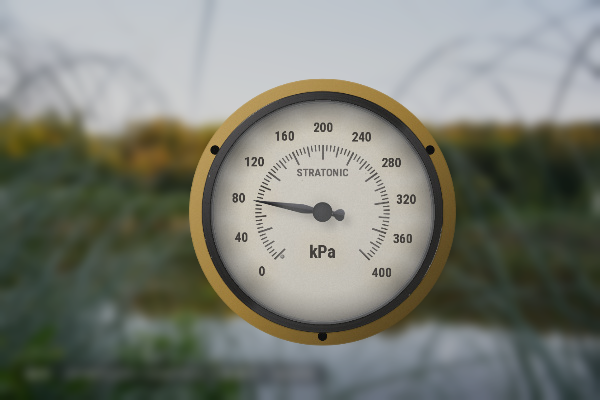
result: 80,kPa
